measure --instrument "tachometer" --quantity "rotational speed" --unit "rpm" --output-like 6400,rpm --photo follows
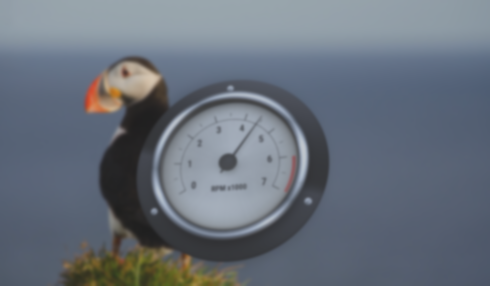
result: 4500,rpm
